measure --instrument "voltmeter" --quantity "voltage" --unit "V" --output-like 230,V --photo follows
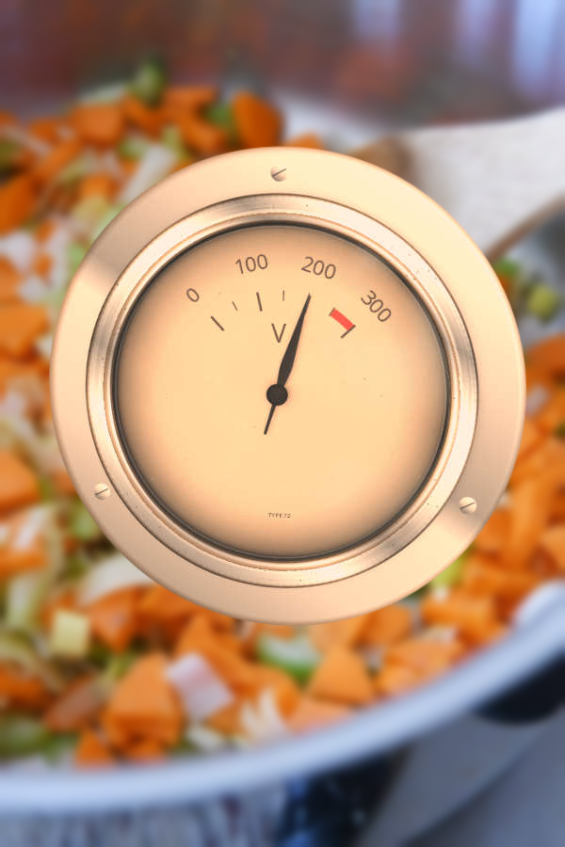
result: 200,V
